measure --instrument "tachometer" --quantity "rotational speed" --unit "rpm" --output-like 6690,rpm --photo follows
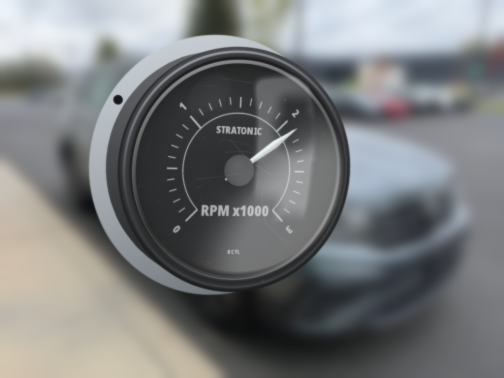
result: 2100,rpm
